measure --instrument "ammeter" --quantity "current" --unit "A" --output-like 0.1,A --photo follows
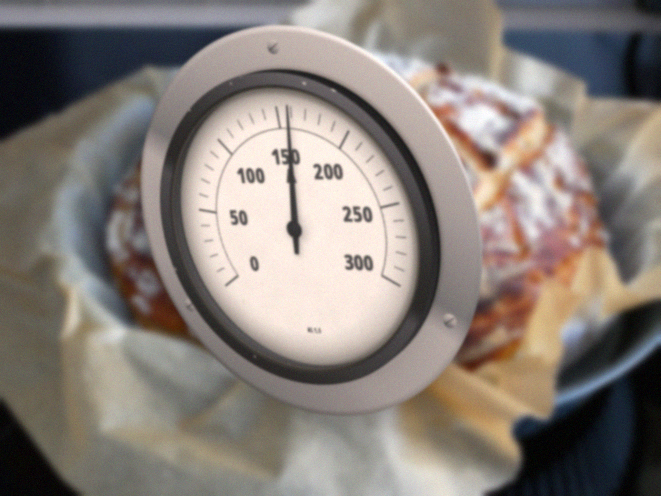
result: 160,A
